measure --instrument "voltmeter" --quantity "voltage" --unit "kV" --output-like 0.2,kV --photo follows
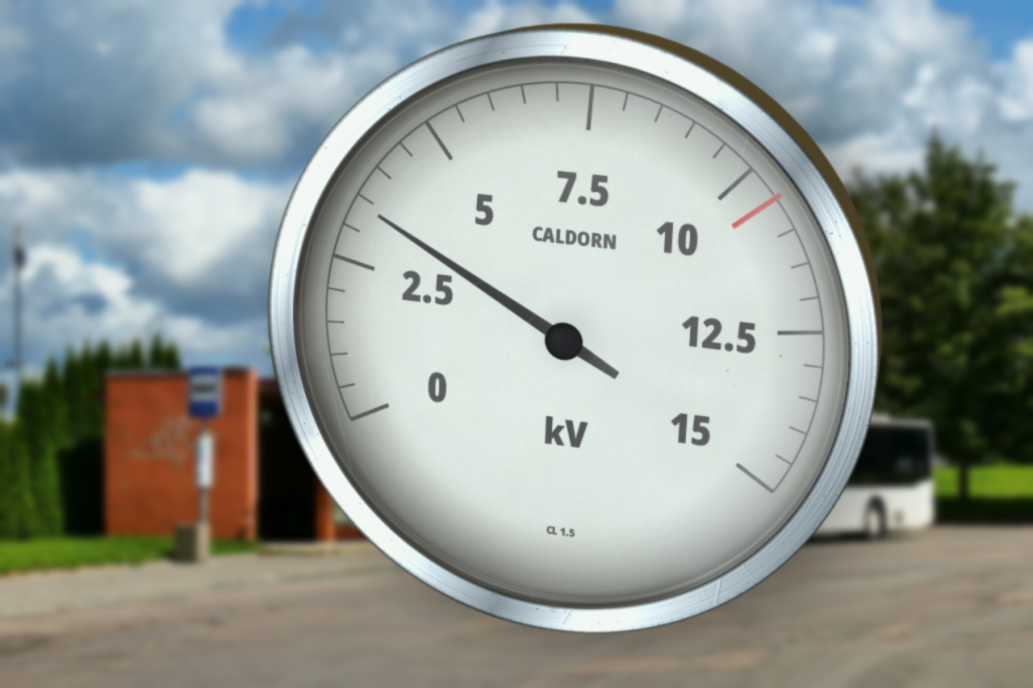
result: 3.5,kV
